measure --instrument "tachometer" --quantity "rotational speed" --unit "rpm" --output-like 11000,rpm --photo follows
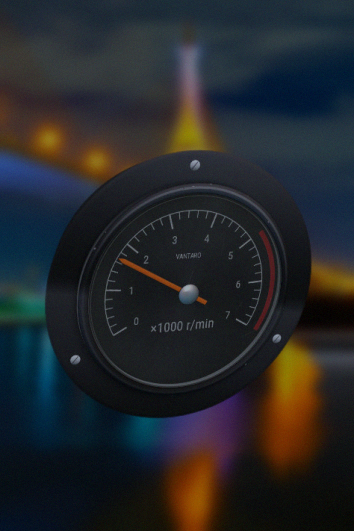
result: 1700,rpm
